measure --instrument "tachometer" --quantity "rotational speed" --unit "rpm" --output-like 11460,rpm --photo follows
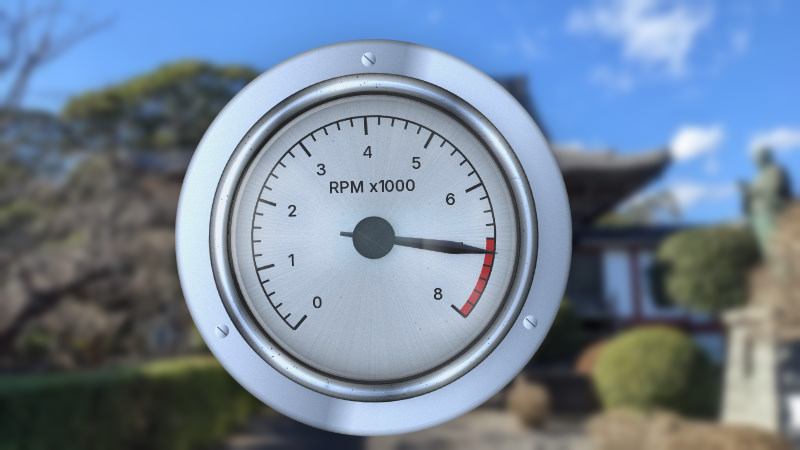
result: 7000,rpm
